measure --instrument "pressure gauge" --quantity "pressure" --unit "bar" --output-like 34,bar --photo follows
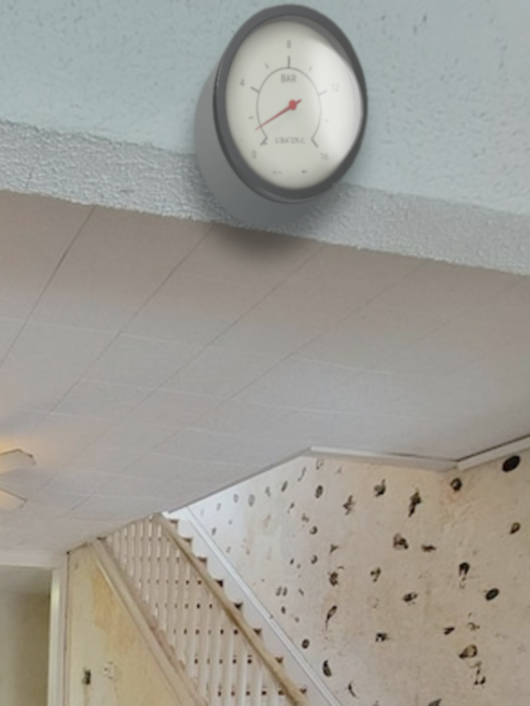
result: 1,bar
